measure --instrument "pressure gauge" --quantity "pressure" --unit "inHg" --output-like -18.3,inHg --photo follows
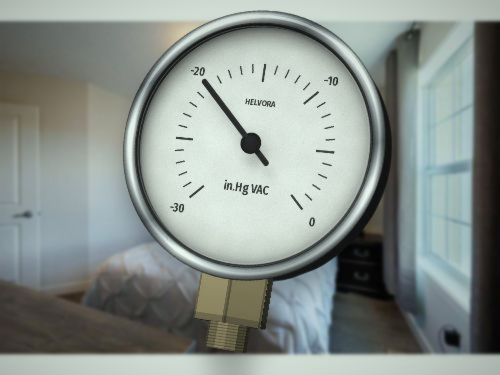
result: -20,inHg
